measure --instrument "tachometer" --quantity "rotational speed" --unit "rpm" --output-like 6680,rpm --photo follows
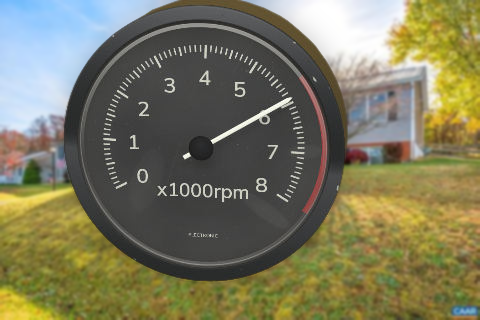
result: 5900,rpm
